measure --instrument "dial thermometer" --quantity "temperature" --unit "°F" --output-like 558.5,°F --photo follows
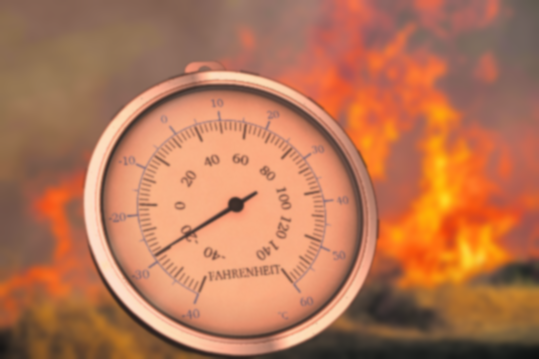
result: -20,°F
